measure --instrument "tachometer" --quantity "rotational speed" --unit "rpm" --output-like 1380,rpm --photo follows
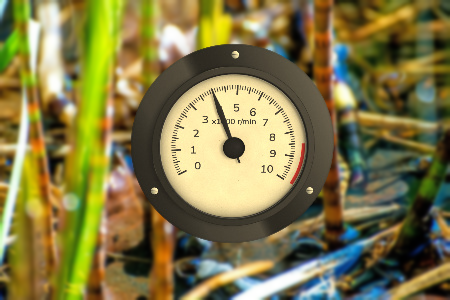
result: 4000,rpm
